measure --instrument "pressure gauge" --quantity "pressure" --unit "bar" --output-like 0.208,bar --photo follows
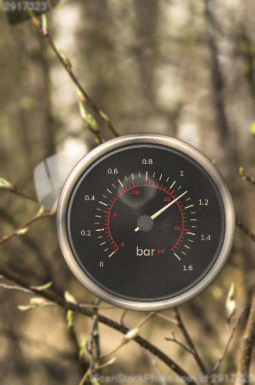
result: 1.1,bar
